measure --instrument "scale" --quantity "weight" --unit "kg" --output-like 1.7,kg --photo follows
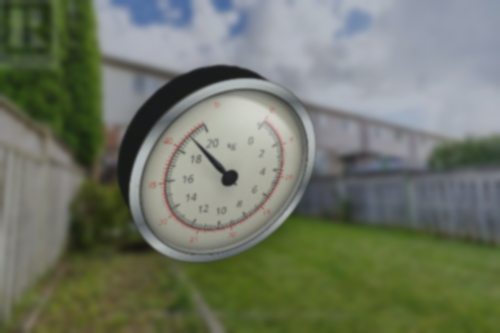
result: 19,kg
